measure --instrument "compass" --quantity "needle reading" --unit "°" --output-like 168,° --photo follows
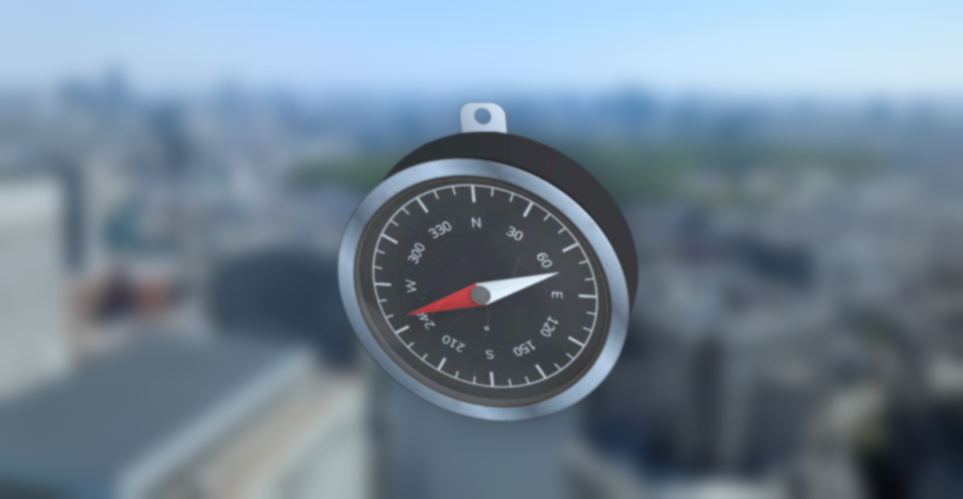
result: 250,°
